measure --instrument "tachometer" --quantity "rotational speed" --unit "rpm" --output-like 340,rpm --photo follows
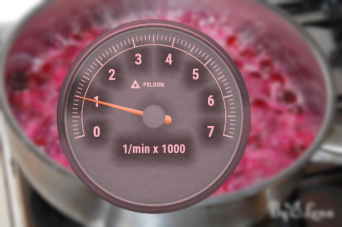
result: 1000,rpm
